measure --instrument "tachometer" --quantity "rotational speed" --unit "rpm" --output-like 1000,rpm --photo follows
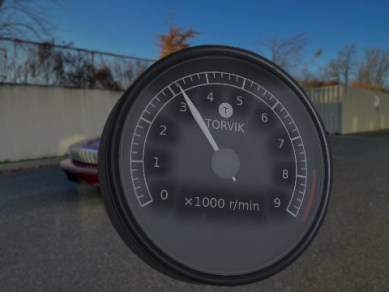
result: 3200,rpm
